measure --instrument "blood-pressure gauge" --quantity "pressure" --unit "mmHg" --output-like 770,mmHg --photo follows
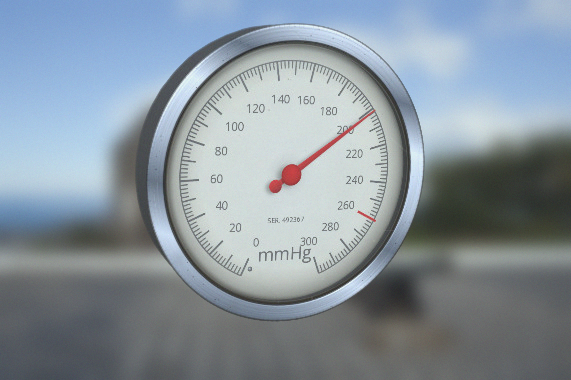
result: 200,mmHg
